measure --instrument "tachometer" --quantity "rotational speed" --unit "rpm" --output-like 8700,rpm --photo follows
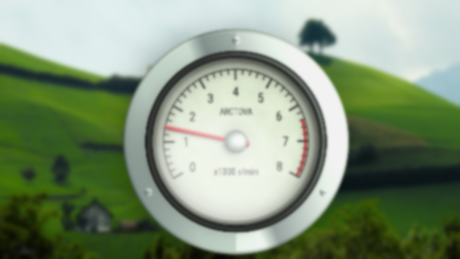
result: 1400,rpm
